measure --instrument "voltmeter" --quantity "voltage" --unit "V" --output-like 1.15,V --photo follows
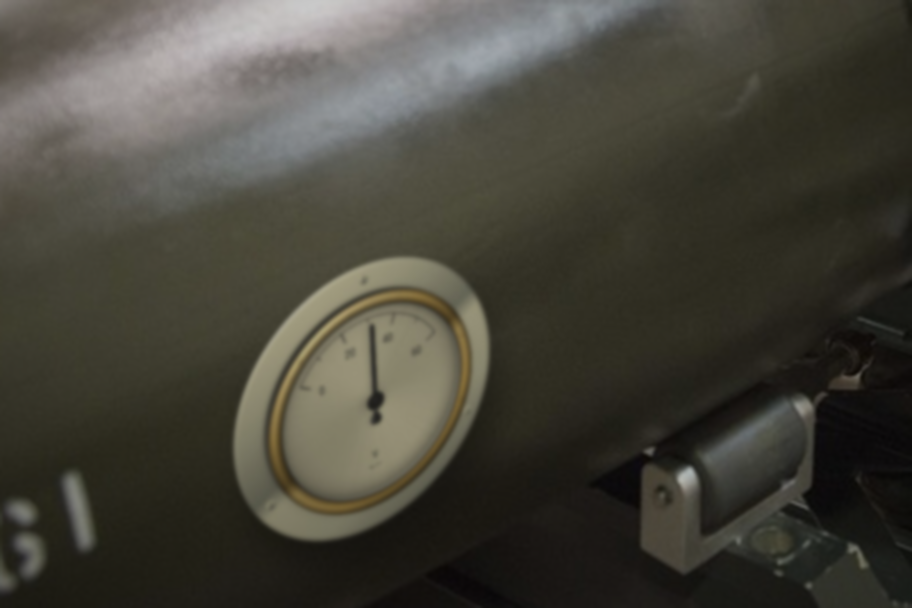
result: 30,V
